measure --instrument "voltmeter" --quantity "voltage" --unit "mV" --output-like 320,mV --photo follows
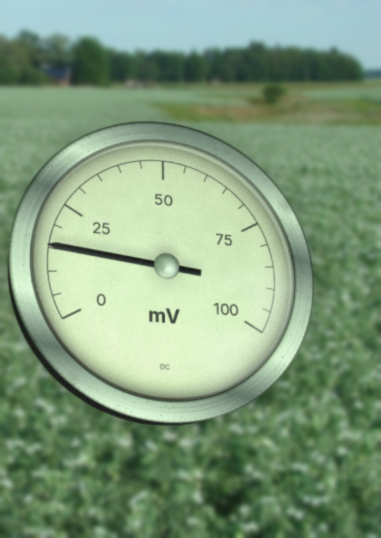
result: 15,mV
